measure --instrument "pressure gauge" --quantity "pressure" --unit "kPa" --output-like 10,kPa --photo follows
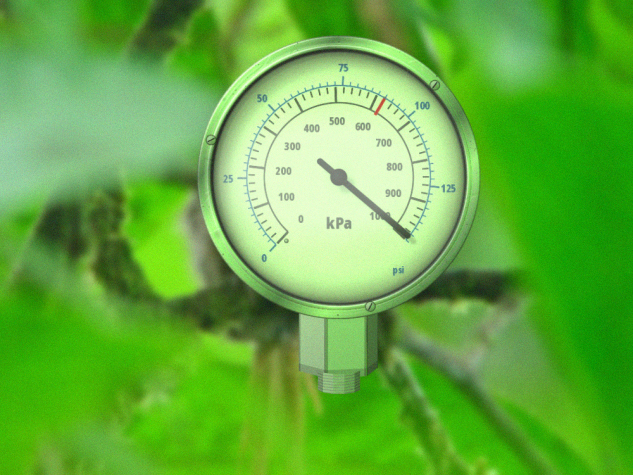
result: 990,kPa
